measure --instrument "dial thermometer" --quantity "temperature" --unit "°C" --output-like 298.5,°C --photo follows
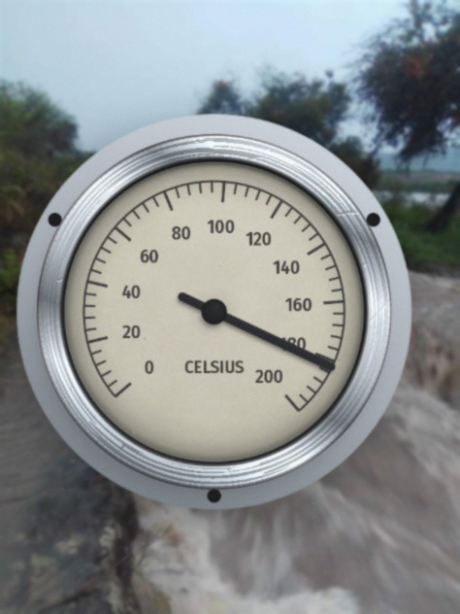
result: 182,°C
